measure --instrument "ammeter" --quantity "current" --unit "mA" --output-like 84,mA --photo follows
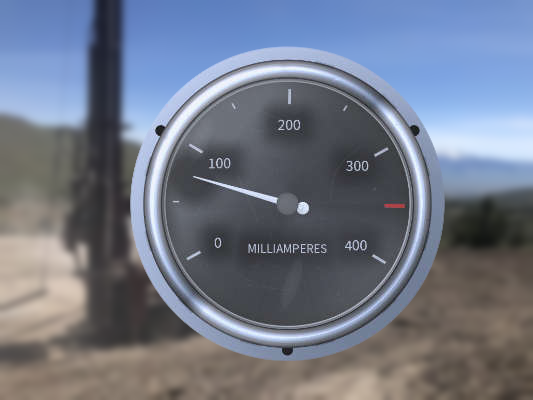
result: 75,mA
